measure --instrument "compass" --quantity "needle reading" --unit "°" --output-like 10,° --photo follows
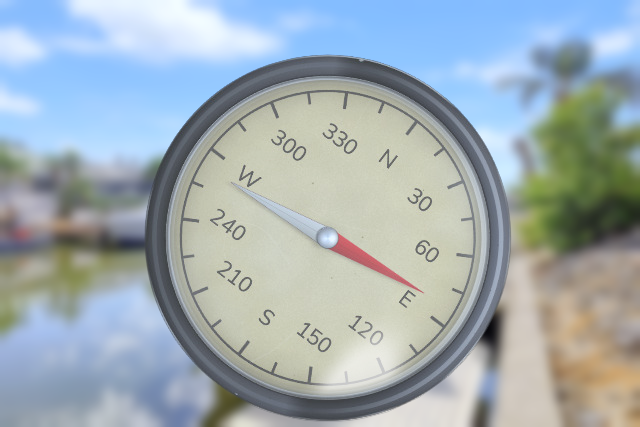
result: 82.5,°
